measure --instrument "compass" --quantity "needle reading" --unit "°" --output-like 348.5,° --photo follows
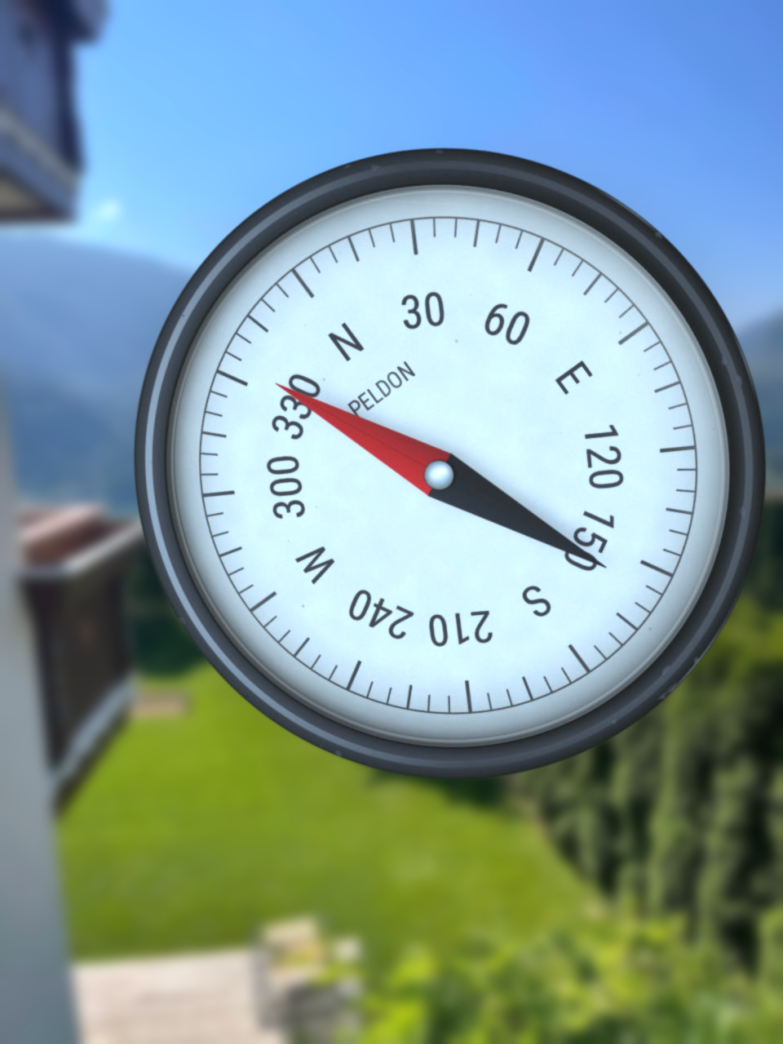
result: 335,°
